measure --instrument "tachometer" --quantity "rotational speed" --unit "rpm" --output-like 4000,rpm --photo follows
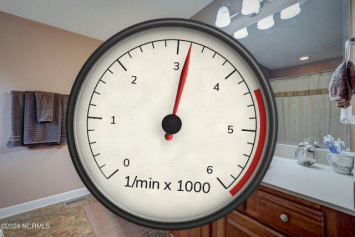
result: 3200,rpm
